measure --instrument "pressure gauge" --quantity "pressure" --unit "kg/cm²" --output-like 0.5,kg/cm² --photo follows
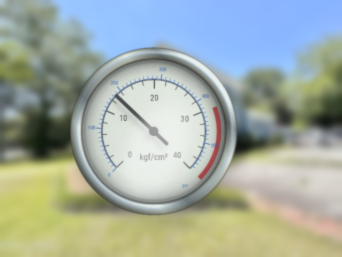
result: 13,kg/cm²
